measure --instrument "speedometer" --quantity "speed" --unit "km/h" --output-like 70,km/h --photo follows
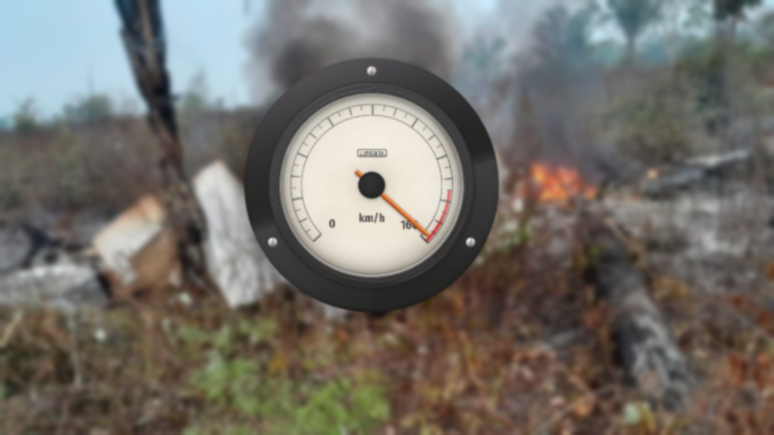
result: 157.5,km/h
